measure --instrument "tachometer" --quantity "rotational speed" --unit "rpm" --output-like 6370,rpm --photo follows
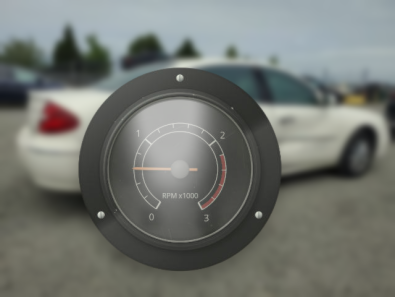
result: 600,rpm
